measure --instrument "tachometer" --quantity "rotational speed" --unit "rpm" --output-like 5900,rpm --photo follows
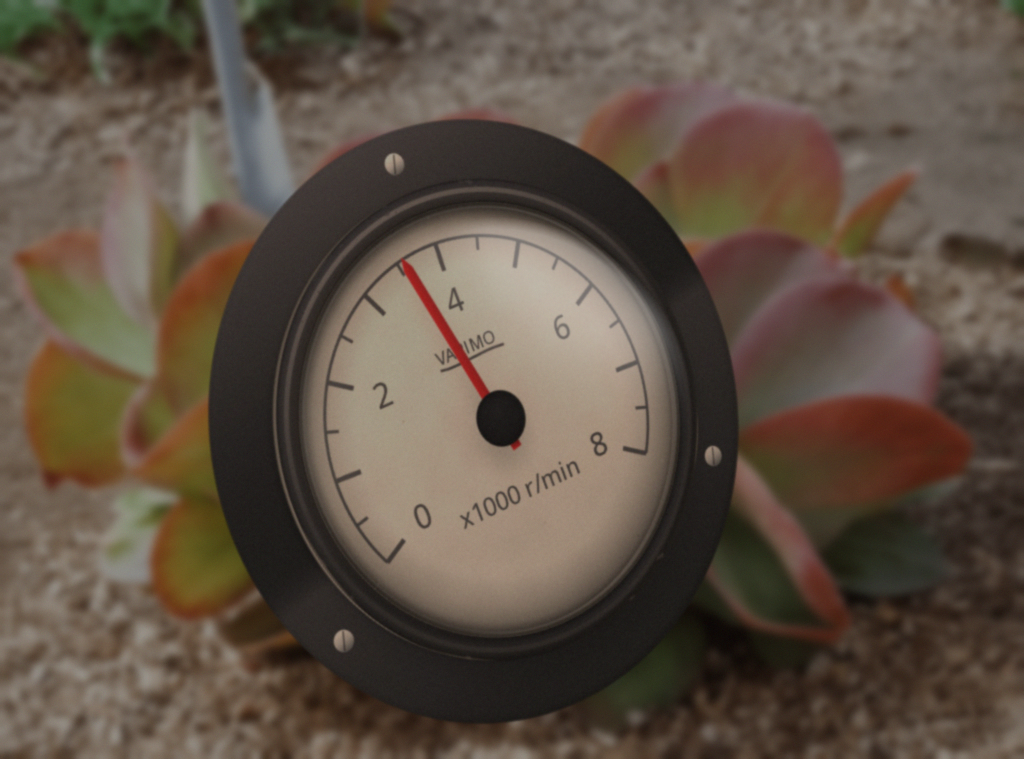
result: 3500,rpm
